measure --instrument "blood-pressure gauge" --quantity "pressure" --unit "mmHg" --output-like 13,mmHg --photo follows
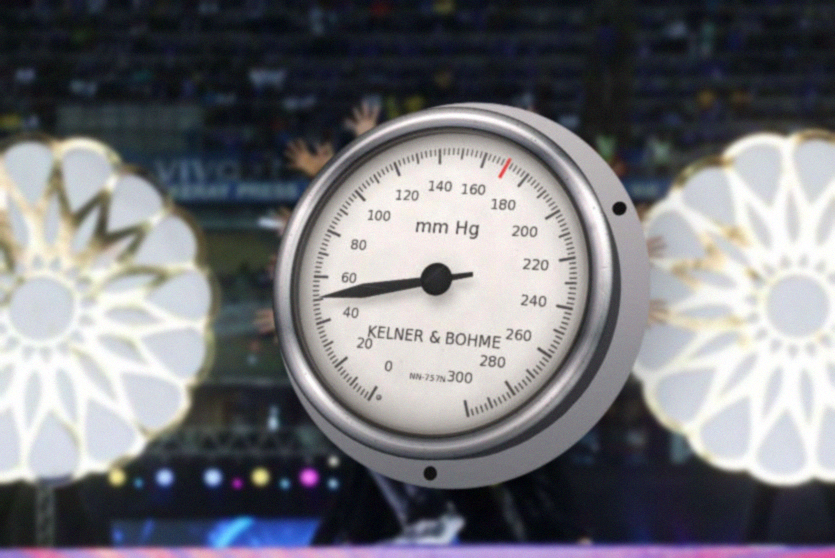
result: 50,mmHg
